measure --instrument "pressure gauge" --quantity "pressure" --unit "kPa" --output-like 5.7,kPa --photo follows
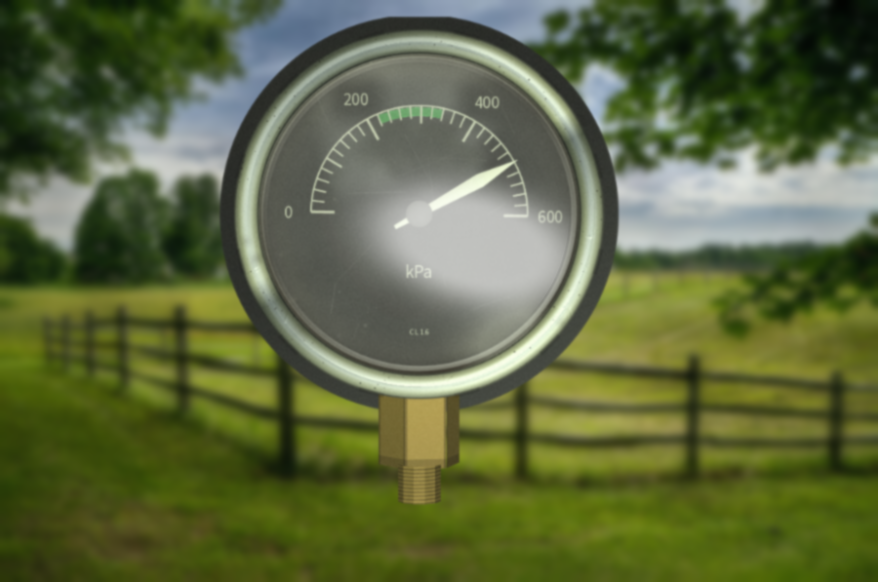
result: 500,kPa
